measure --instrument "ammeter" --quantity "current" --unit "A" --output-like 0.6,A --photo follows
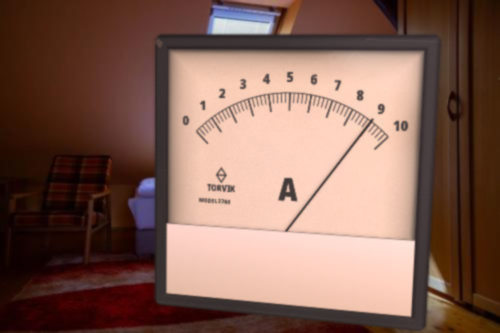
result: 9,A
